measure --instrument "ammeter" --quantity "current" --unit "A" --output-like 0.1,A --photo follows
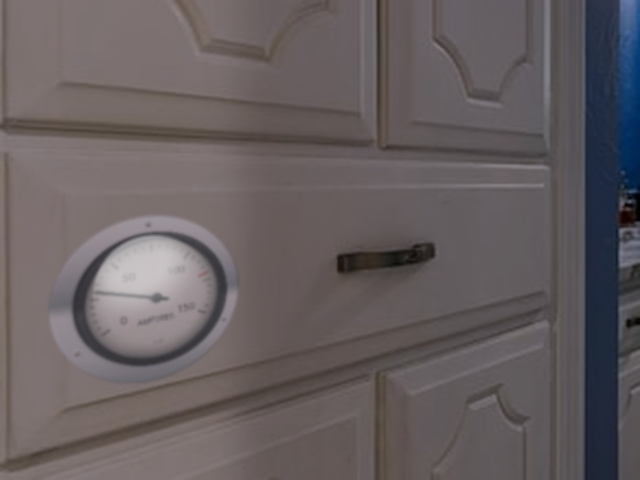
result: 30,A
